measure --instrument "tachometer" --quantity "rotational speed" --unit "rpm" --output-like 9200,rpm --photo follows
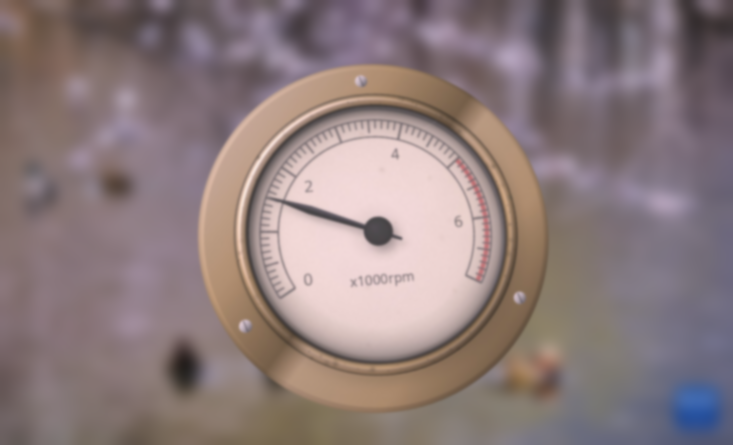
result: 1500,rpm
